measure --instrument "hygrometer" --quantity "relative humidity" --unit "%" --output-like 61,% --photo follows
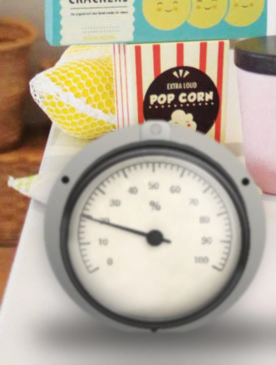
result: 20,%
